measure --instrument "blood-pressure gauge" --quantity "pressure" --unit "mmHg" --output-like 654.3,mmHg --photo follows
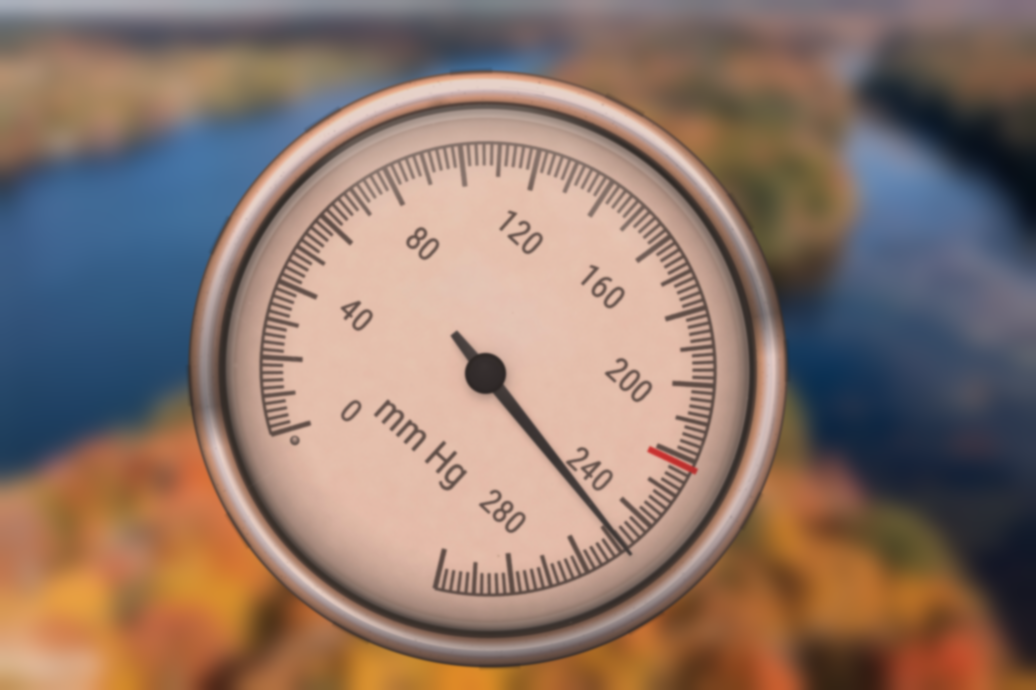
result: 248,mmHg
